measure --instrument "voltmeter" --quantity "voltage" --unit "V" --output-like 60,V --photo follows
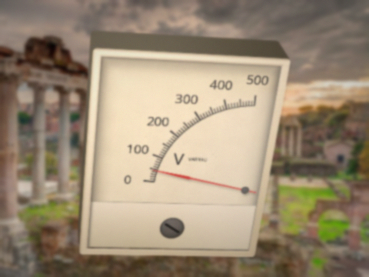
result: 50,V
